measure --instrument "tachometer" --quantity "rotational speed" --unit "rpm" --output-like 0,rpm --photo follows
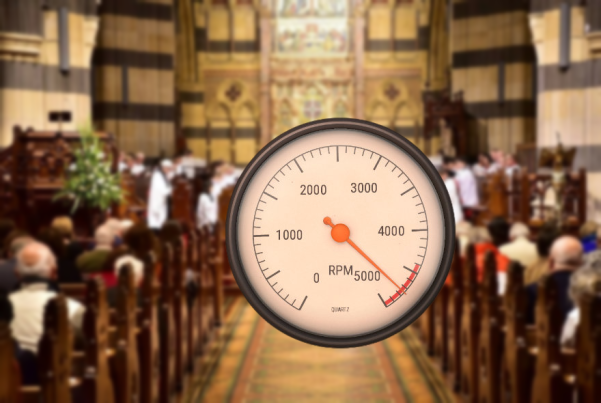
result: 4750,rpm
